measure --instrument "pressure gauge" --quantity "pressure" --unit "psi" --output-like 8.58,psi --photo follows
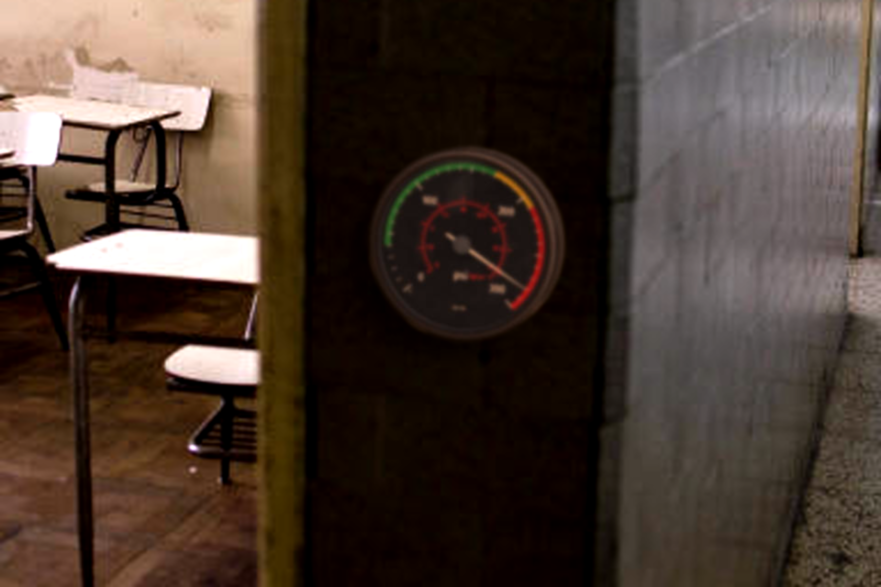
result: 280,psi
